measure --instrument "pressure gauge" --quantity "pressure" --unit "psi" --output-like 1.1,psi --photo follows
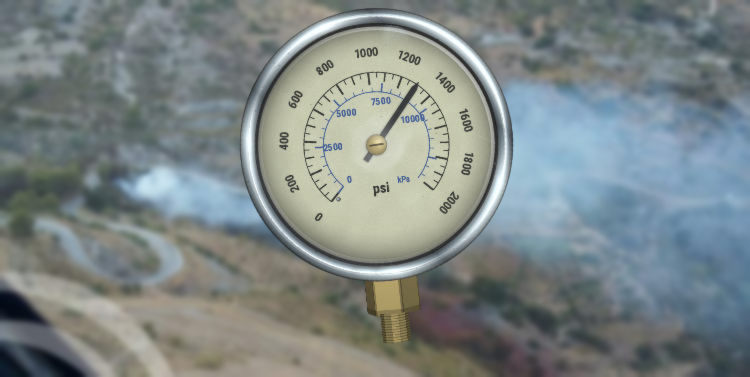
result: 1300,psi
